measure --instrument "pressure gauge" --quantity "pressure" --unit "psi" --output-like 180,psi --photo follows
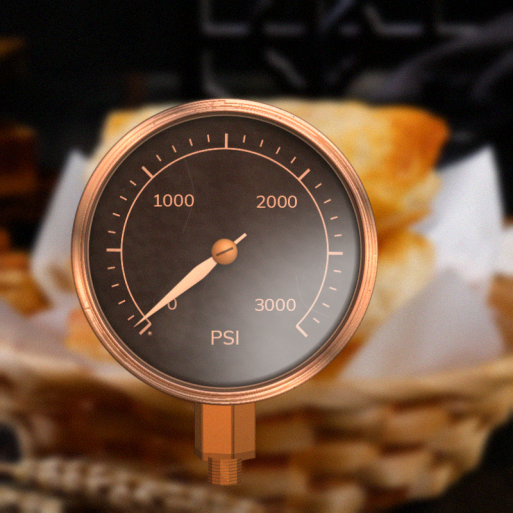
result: 50,psi
